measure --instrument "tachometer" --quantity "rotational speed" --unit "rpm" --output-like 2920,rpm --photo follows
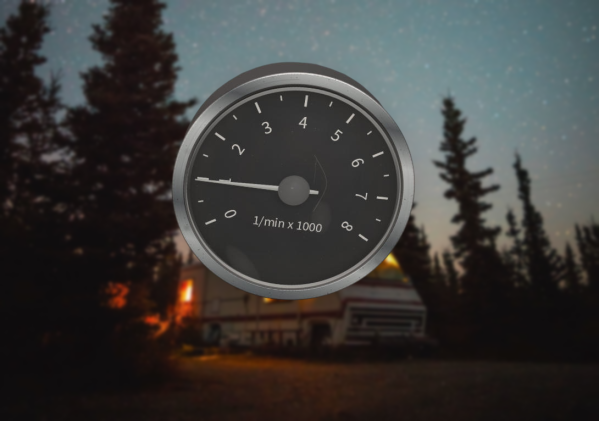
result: 1000,rpm
